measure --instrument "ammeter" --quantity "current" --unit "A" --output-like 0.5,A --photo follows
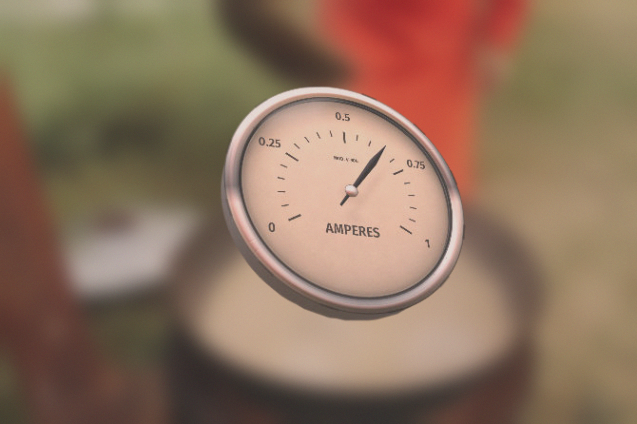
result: 0.65,A
